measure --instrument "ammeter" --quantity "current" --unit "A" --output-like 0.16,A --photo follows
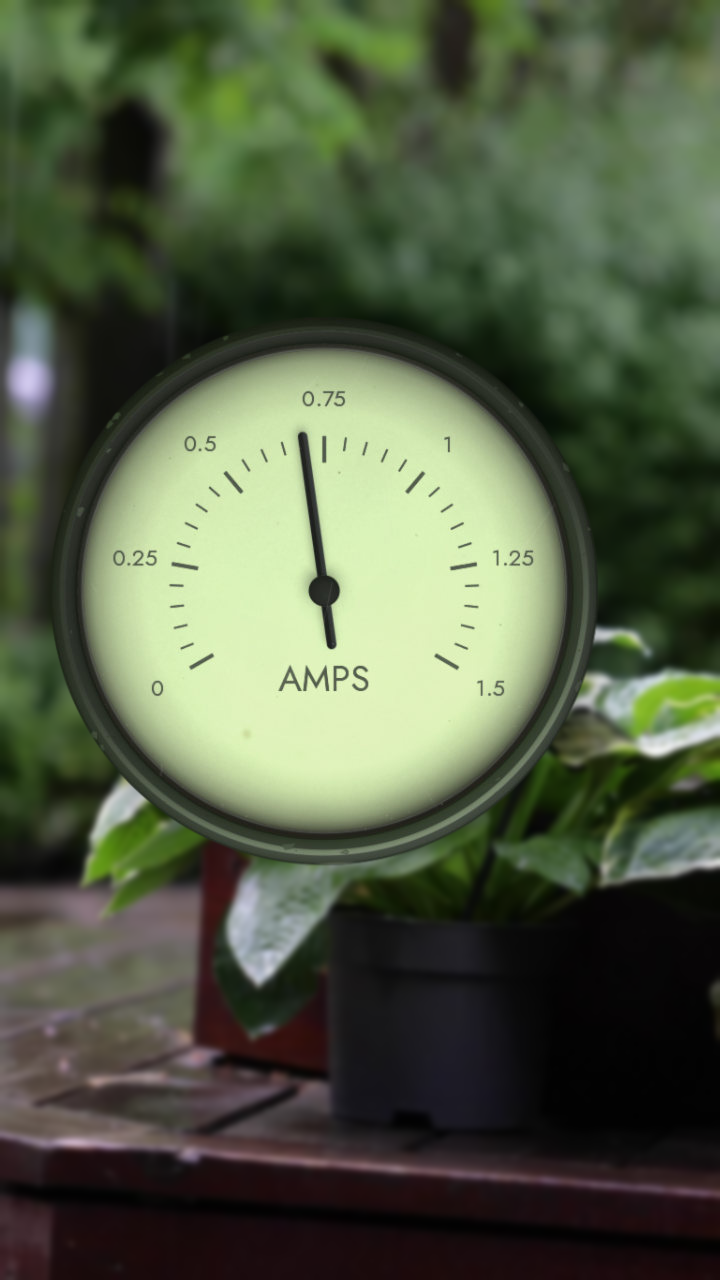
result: 0.7,A
